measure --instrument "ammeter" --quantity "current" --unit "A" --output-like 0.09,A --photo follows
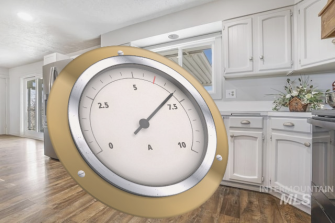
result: 7,A
